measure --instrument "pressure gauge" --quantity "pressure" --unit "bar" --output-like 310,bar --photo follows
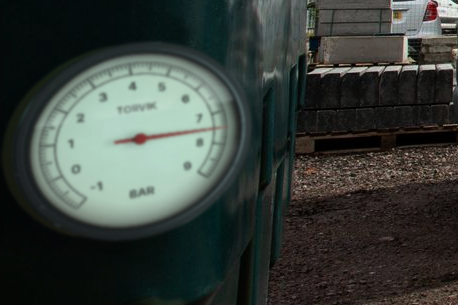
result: 7.5,bar
